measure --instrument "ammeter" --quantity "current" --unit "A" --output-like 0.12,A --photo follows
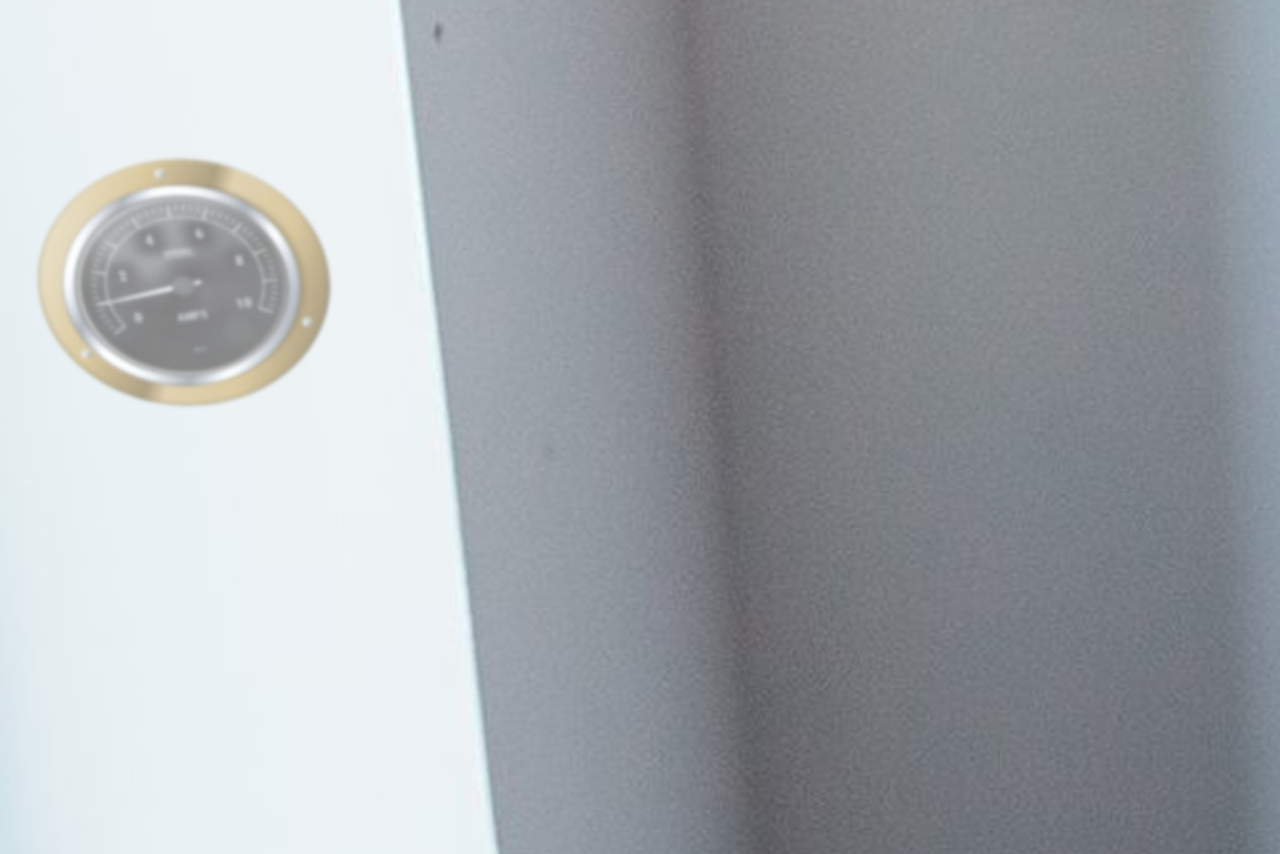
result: 1,A
